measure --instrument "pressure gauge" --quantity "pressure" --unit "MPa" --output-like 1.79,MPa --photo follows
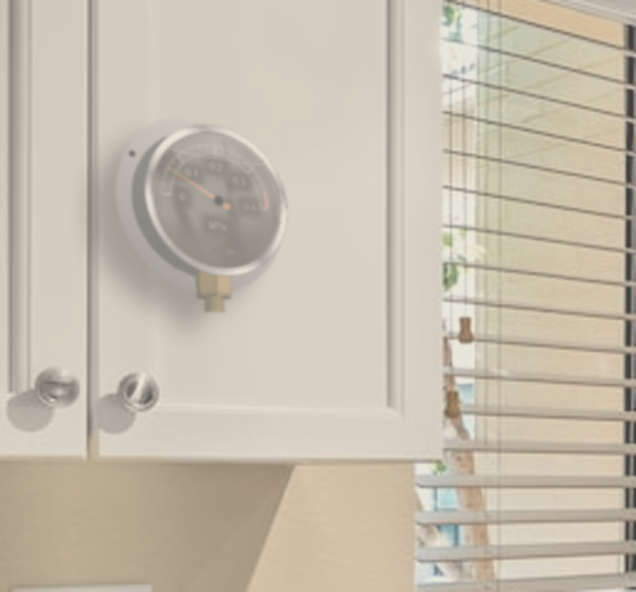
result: 0.06,MPa
